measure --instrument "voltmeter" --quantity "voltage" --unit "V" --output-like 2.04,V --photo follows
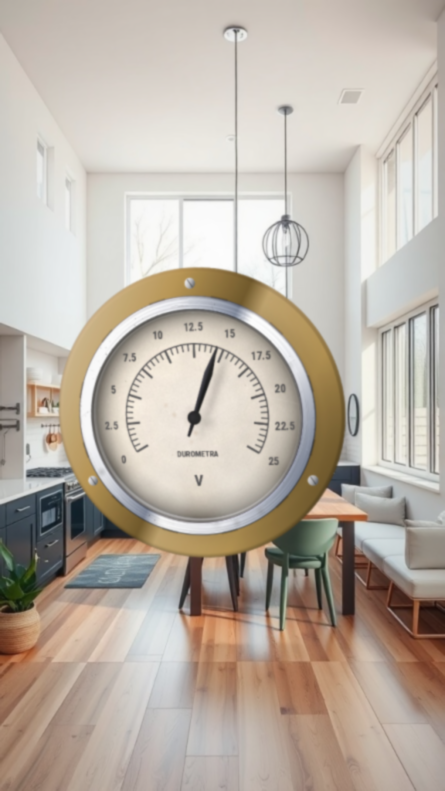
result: 14.5,V
